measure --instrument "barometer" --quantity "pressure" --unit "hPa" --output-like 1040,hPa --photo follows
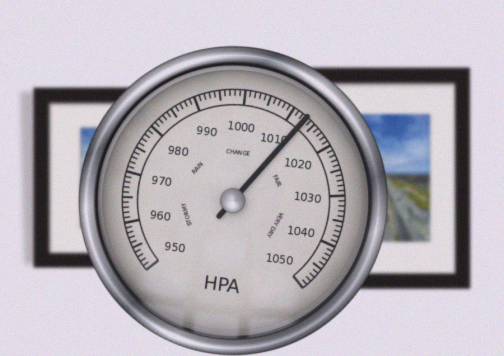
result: 1013,hPa
